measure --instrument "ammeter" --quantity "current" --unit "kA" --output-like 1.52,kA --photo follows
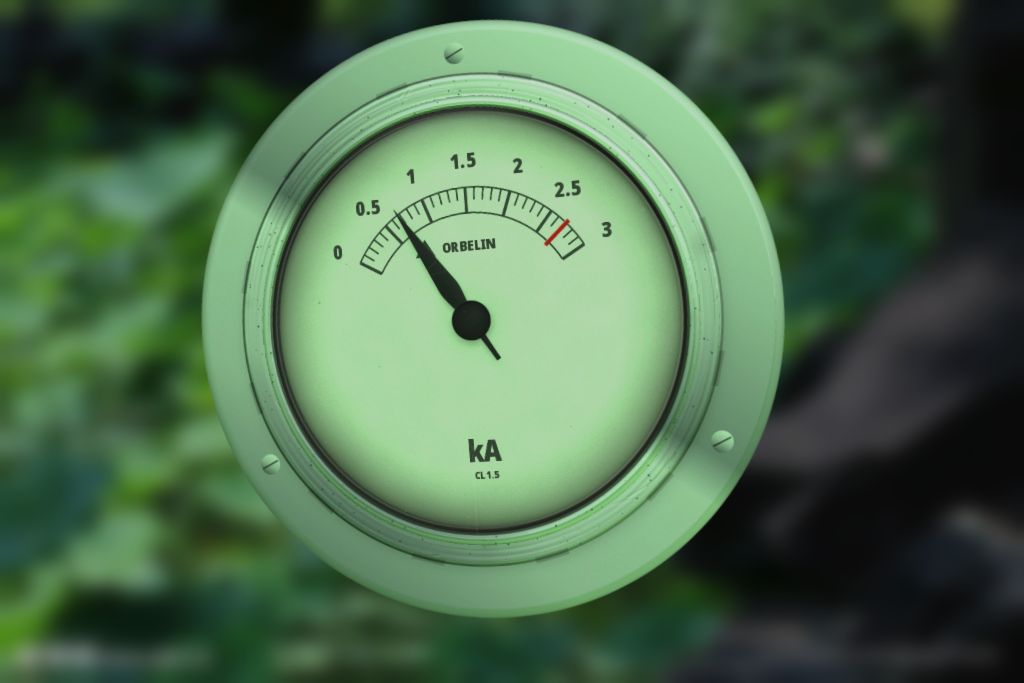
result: 0.7,kA
